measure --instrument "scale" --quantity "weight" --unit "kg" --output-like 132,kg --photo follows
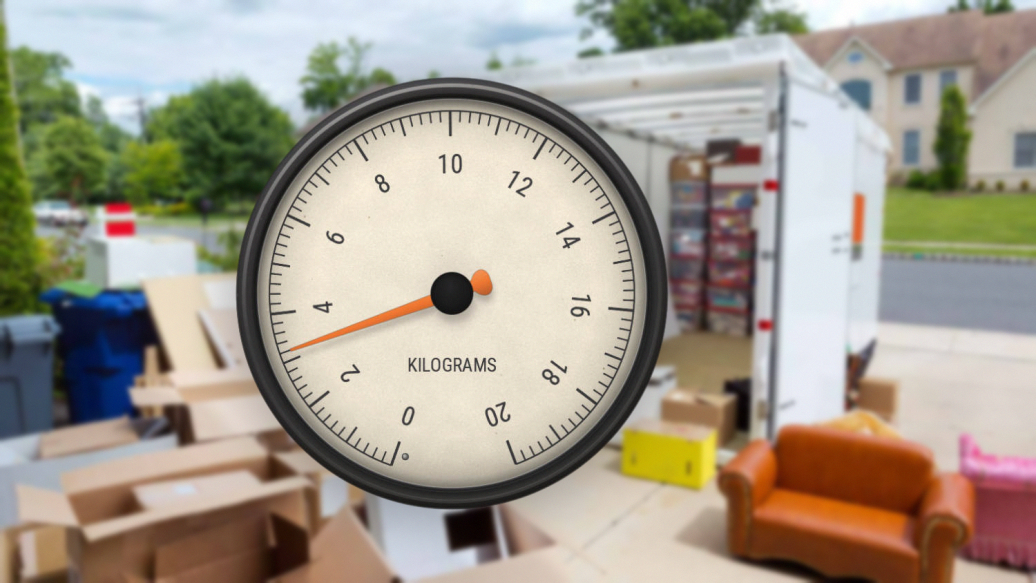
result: 3.2,kg
